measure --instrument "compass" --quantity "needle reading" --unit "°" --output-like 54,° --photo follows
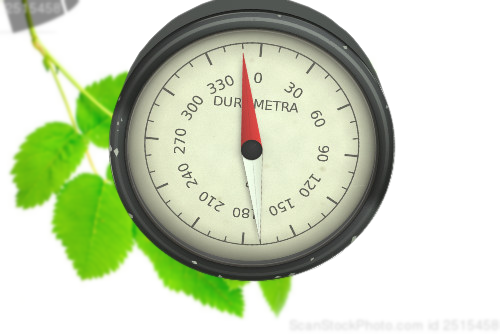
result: 350,°
